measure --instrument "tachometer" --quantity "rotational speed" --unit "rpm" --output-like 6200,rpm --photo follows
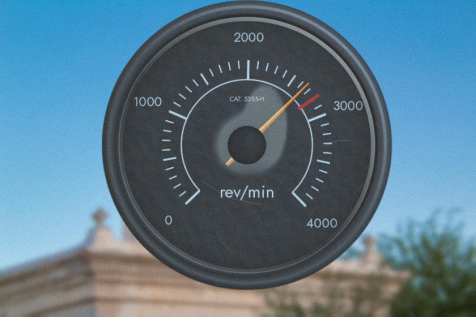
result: 2650,rpm
